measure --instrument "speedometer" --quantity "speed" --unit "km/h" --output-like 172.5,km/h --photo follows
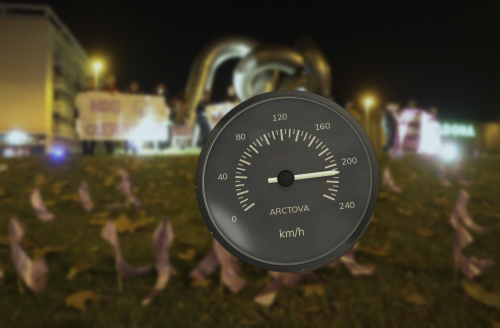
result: 210,km/h
